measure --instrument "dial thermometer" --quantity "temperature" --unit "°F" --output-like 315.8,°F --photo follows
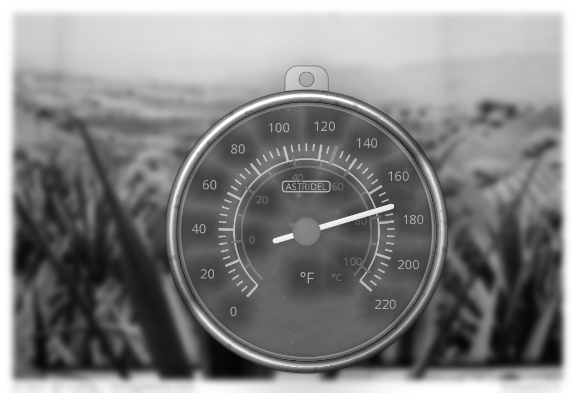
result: 172,°F
